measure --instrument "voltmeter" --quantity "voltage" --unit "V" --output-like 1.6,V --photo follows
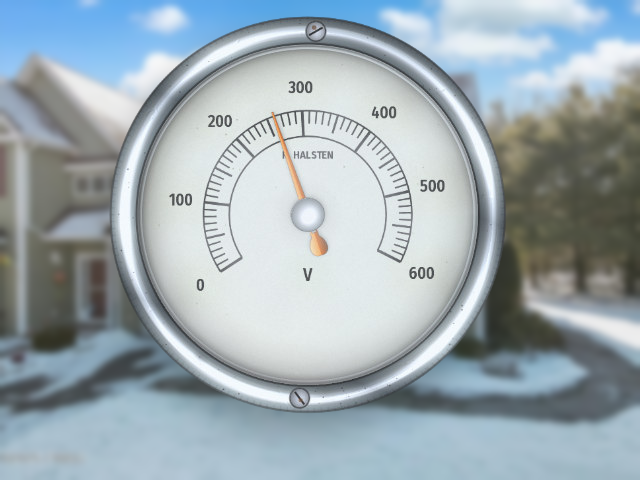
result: 260,V
